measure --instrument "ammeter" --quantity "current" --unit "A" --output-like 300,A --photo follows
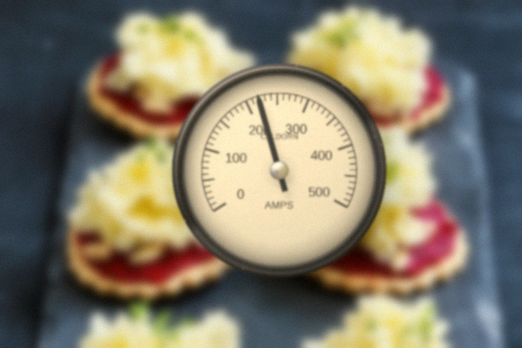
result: 220,A
